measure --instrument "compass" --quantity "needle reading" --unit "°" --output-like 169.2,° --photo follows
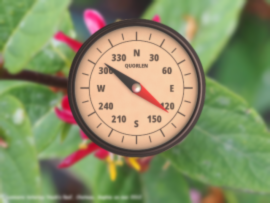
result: 127.5,°
